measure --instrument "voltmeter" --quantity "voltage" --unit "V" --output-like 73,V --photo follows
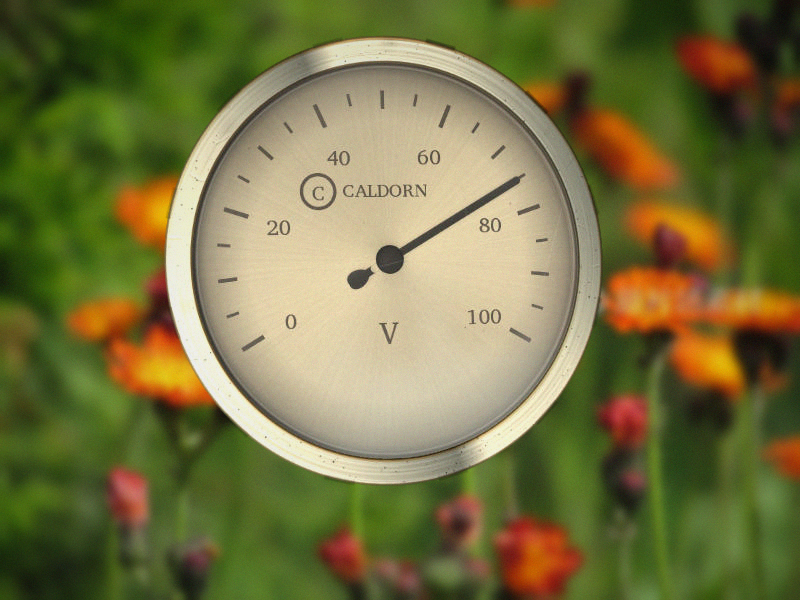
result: 75,V
